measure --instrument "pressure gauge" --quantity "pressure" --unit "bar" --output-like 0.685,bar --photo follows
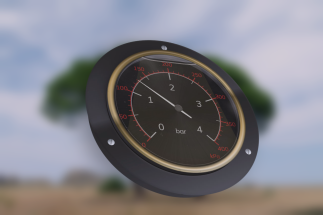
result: 1.25,bar
